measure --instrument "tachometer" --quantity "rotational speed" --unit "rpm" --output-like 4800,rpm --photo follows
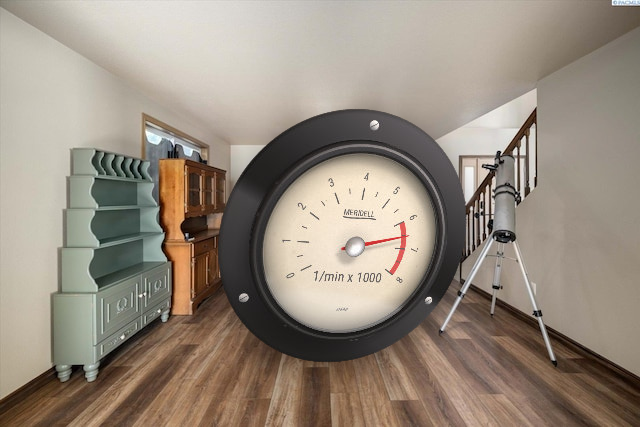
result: 6500,rpm
